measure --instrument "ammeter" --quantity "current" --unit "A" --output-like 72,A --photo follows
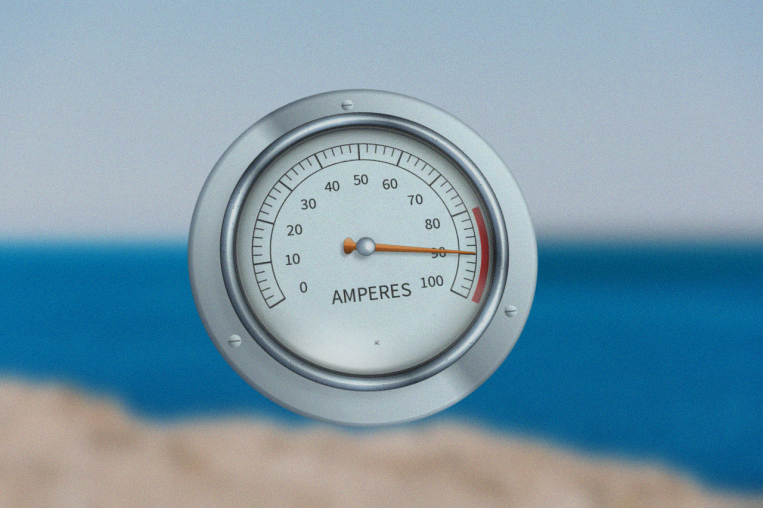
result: 90,A
